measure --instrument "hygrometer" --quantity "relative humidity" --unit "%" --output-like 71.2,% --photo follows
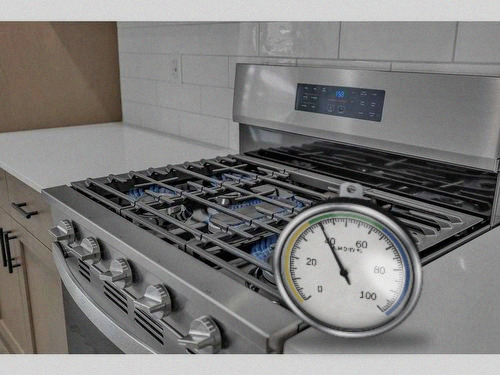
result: 40,%
